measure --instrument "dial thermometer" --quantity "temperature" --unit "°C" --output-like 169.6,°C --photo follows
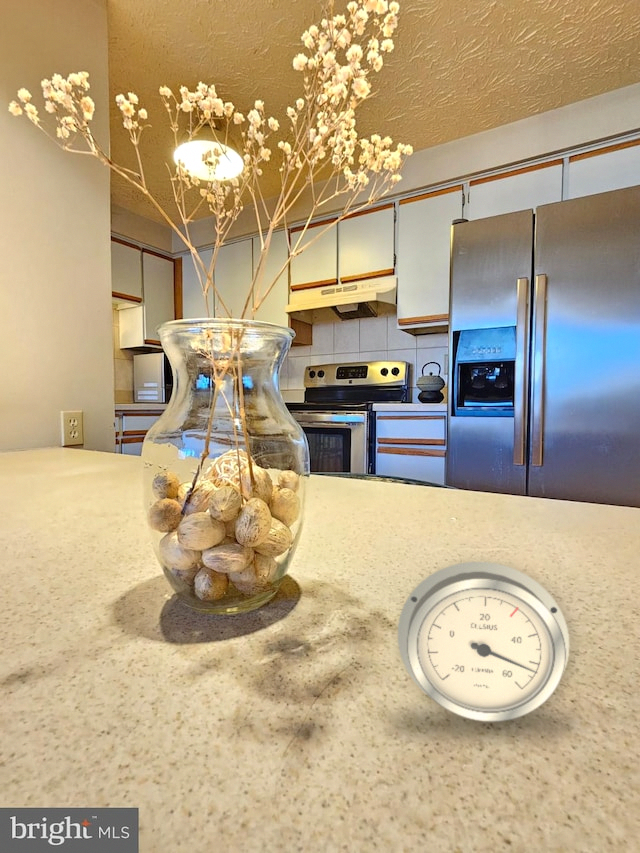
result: 52.5,°C
